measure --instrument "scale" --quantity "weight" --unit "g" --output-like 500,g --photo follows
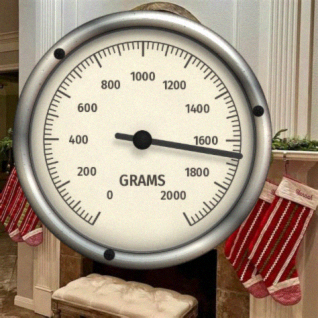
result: 1660,g
